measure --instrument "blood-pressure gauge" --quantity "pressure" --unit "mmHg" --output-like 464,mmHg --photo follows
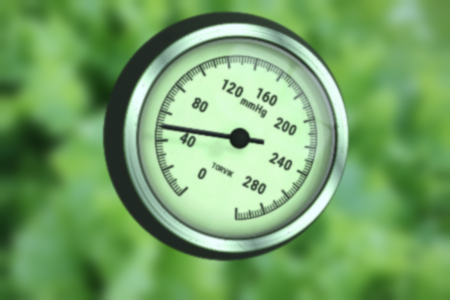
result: 50,mmHg
